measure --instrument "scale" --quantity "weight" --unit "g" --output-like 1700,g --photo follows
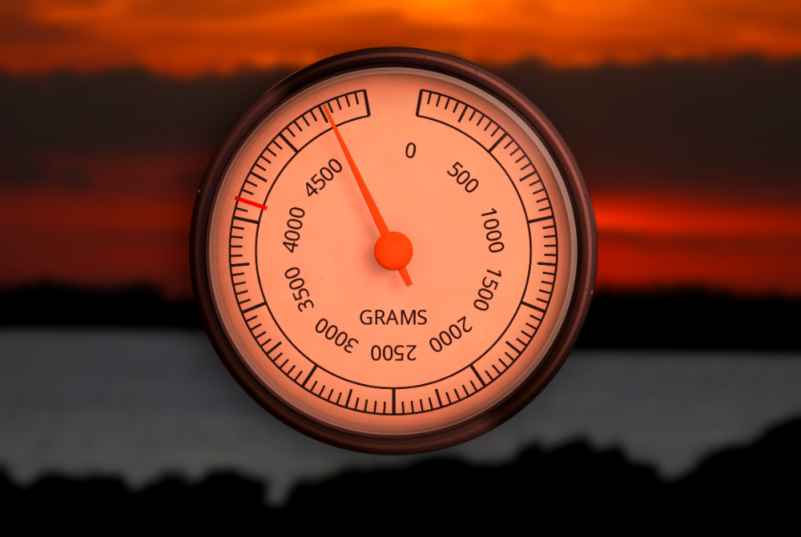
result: 4775,g
